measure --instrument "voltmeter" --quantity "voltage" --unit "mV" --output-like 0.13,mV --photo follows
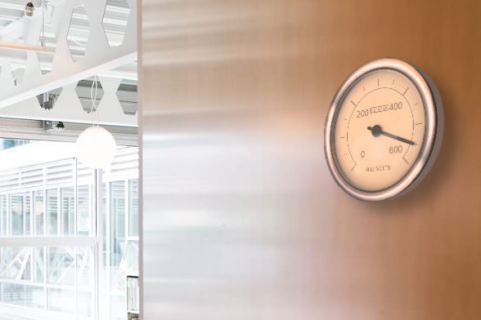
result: 550,mV
